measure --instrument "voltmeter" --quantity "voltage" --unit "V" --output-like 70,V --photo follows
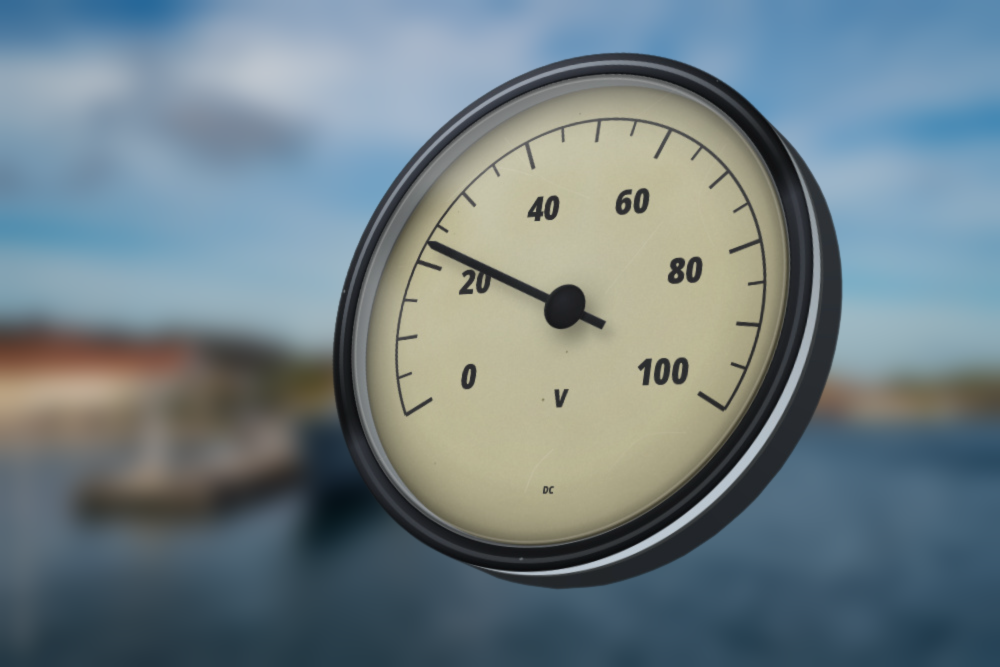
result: 22.5,V
